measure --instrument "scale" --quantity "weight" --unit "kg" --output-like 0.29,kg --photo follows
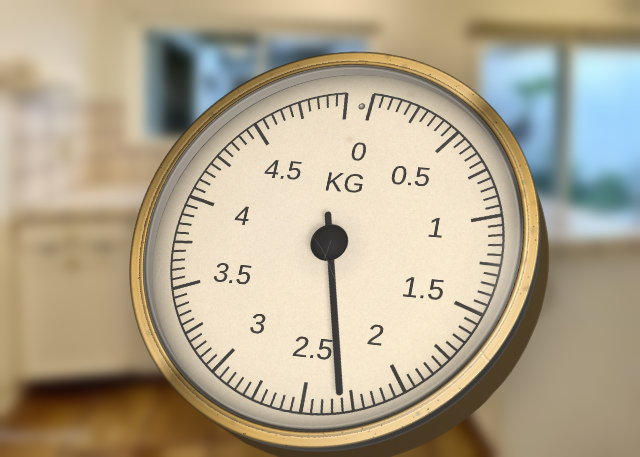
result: 2.3,kg
